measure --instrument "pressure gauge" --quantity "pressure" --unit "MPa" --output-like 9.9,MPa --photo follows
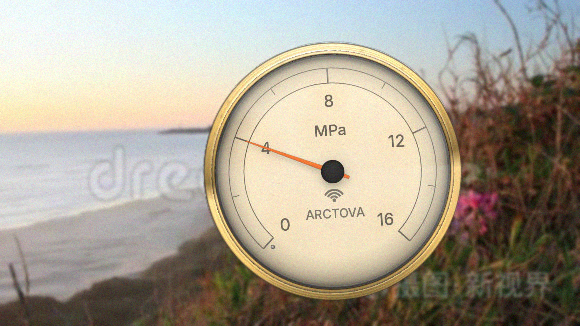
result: 4,MPa
